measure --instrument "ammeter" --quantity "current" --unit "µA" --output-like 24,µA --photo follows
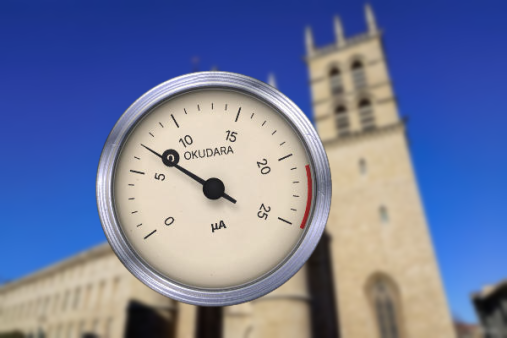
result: 7,µA
